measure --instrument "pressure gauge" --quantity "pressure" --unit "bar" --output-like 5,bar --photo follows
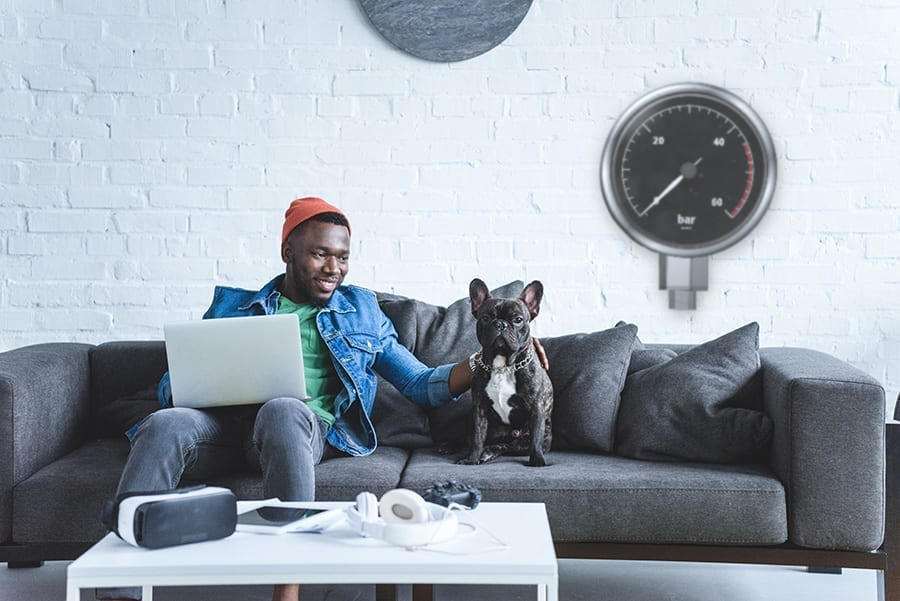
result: 0,bar
